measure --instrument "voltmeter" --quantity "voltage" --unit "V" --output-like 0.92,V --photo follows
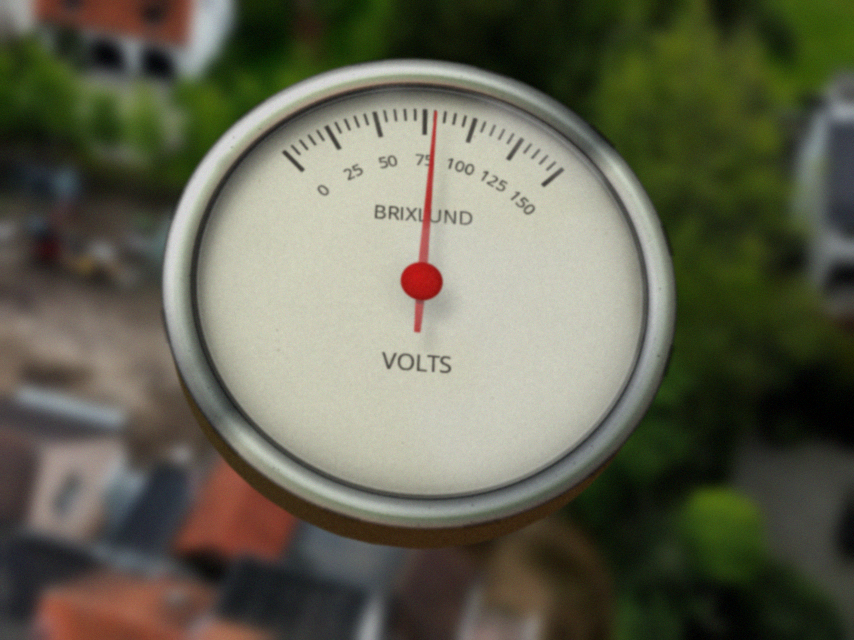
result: 80,V
